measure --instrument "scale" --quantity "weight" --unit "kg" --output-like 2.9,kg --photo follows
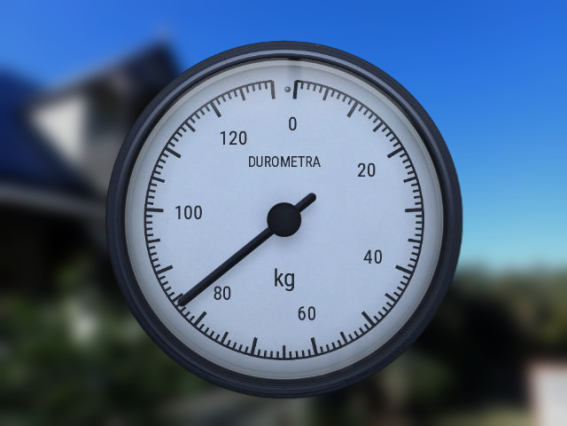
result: 84,kg
